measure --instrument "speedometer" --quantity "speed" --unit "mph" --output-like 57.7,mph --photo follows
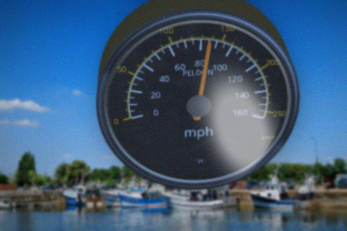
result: 85,mph
